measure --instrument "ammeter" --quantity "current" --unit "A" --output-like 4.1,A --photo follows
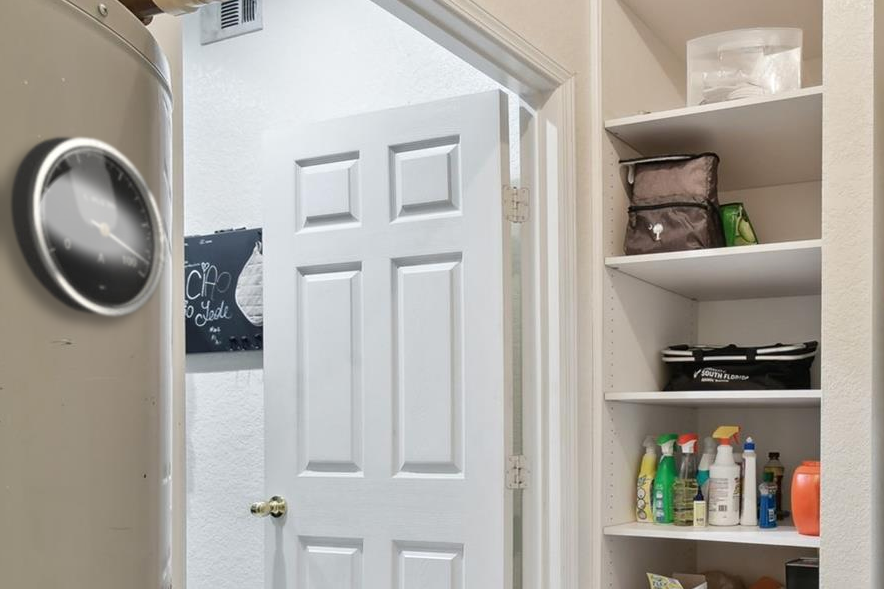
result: 95,A
